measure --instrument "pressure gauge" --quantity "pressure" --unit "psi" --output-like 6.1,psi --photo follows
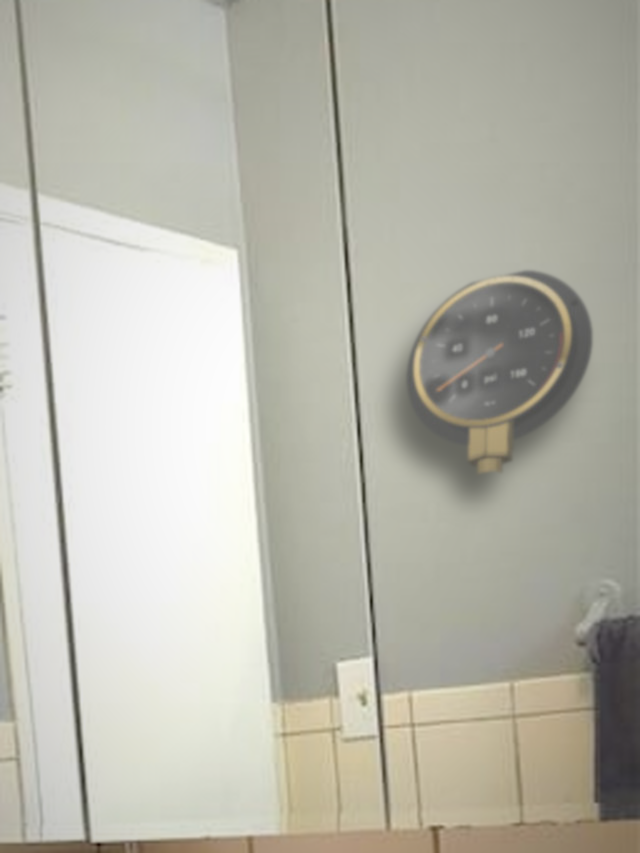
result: 10,psi
